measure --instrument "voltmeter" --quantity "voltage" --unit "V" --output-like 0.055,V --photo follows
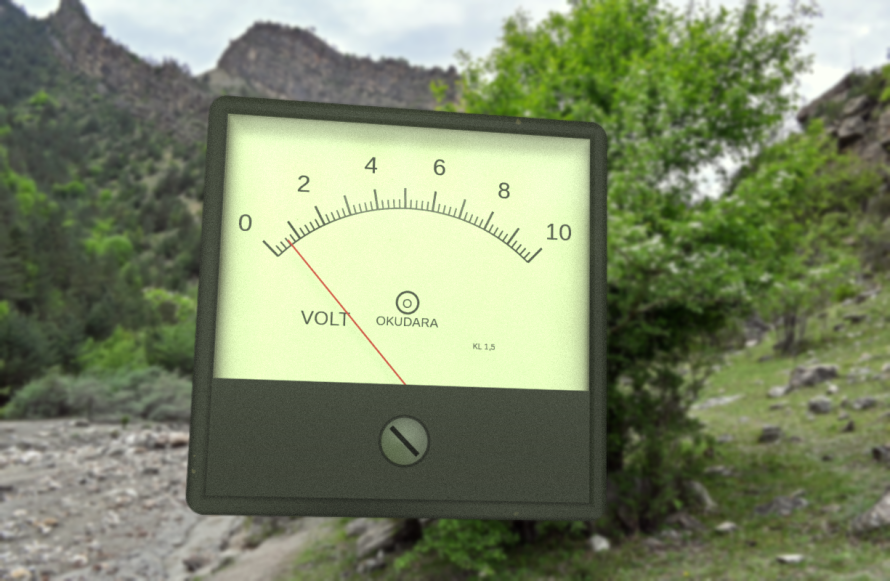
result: 0.6,V
